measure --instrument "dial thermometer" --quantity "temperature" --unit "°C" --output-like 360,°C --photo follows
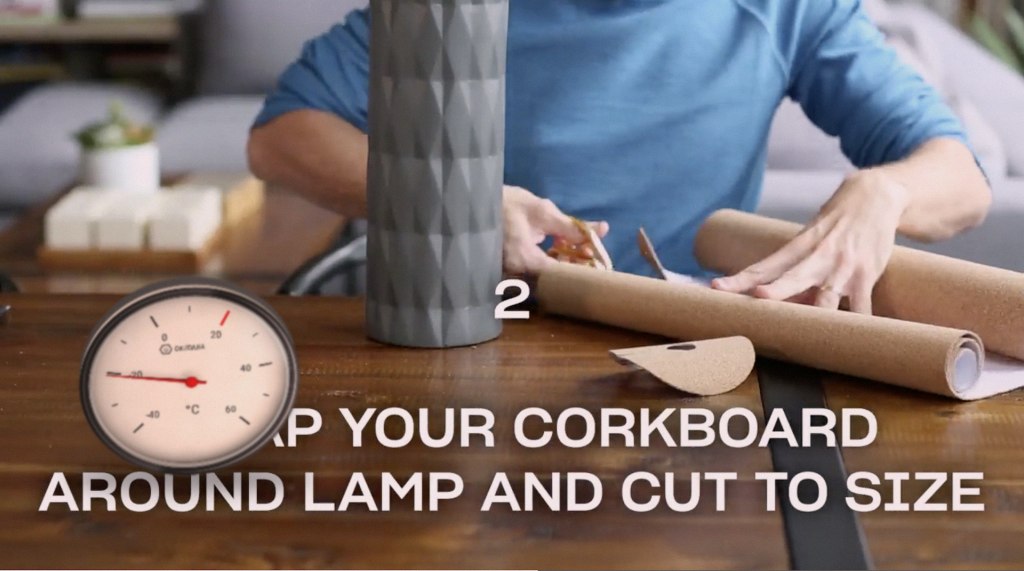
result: -20,°C
